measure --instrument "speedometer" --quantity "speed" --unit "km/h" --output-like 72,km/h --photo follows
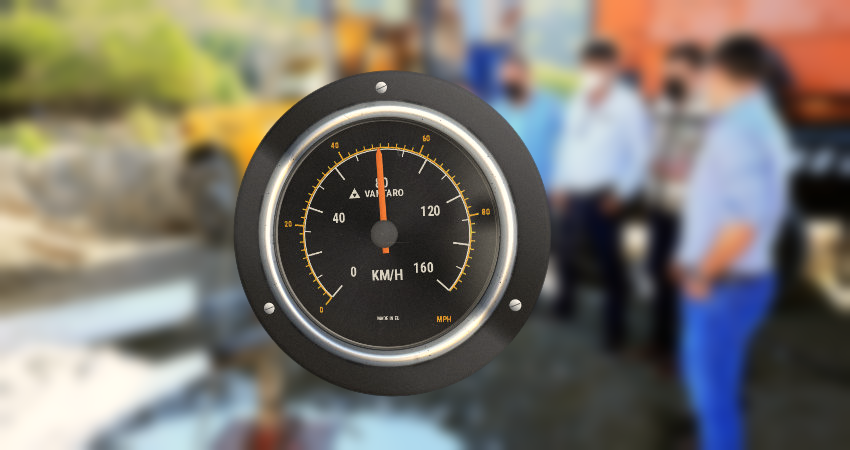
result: 80,km/h
